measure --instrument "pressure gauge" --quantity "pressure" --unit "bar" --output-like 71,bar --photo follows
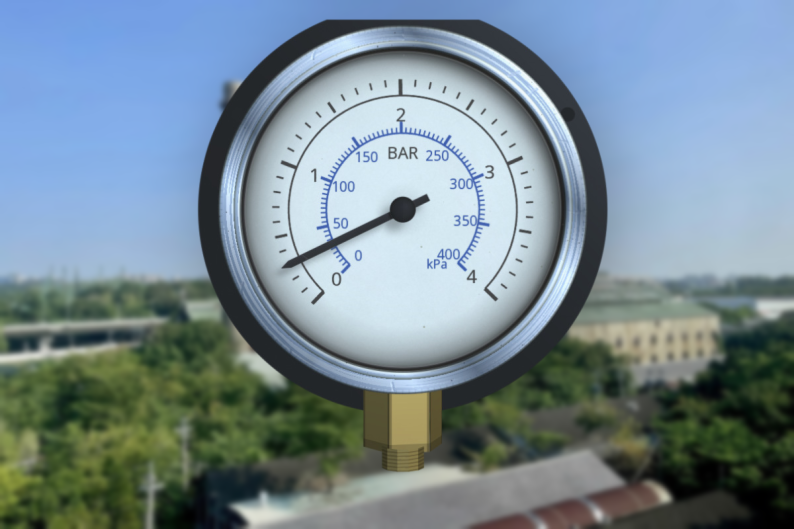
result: 0.3,bar
